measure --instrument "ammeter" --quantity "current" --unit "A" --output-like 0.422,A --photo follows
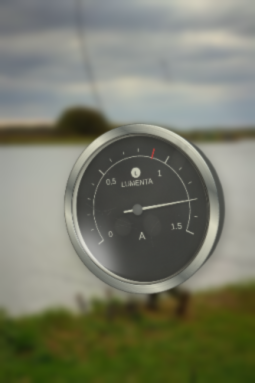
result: 1.3,A
